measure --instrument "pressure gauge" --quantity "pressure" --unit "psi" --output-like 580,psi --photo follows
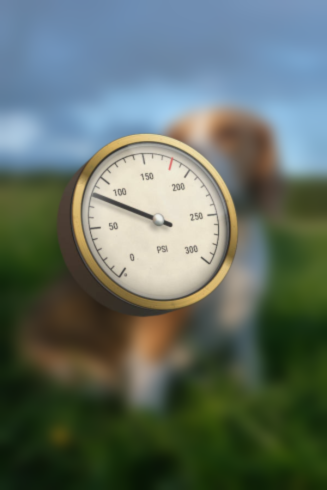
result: 80,psi
